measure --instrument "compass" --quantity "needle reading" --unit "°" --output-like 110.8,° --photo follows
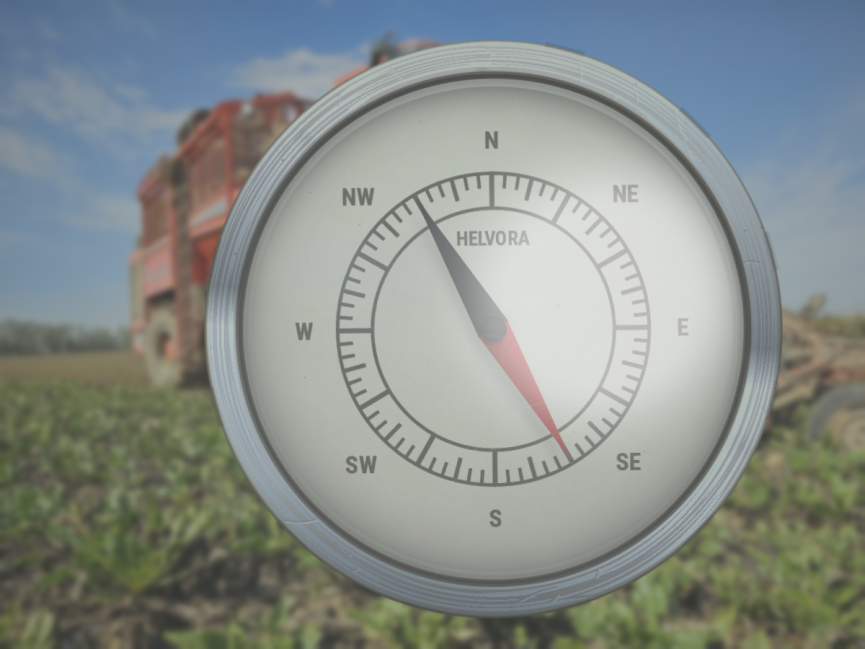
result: 150,°
